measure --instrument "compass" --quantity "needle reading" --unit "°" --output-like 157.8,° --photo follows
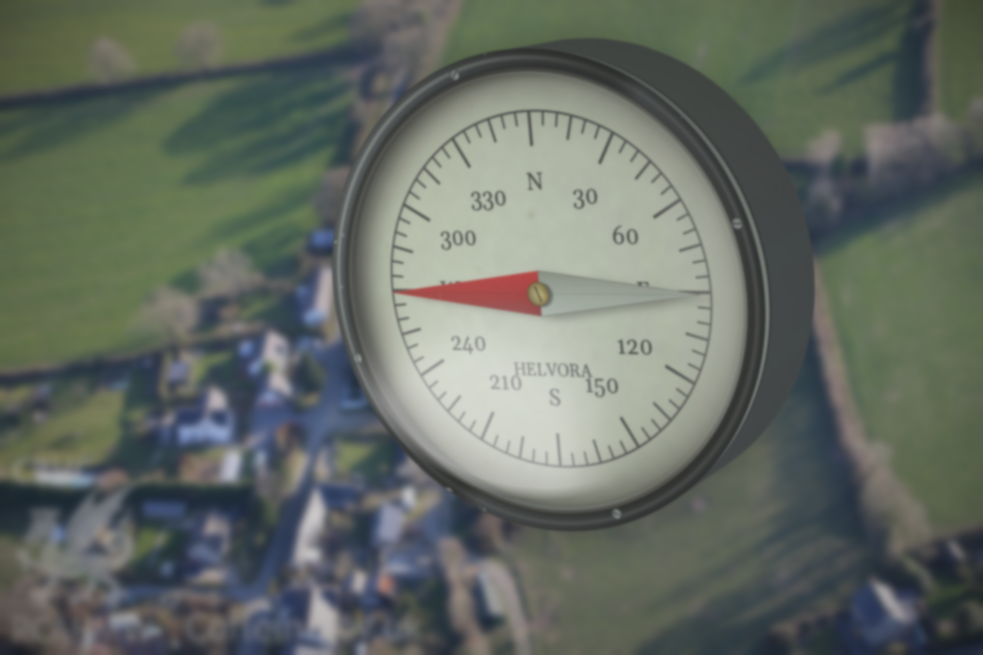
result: 270,°
